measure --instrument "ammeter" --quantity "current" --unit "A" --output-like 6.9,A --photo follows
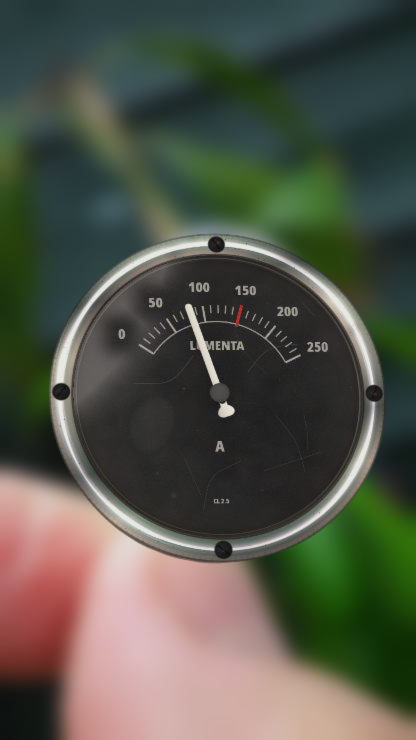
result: 80,A
